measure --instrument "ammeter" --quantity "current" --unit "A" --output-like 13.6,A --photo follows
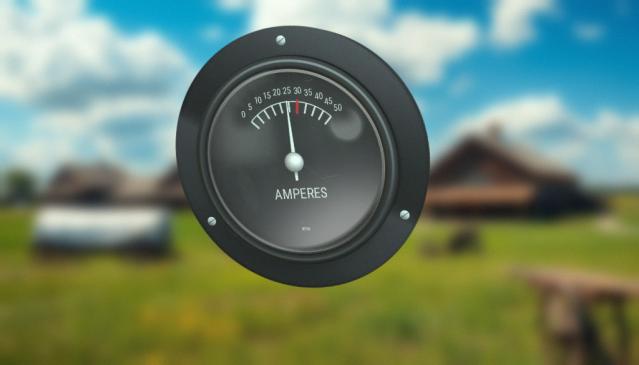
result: 25,A
